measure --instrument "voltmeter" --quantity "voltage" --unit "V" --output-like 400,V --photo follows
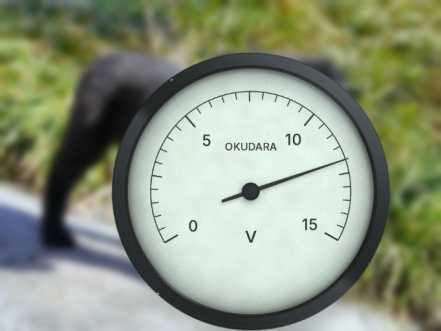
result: 12,V
